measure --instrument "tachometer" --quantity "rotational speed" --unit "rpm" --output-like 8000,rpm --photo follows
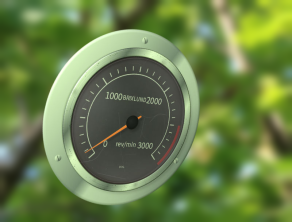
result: 100,rpm
